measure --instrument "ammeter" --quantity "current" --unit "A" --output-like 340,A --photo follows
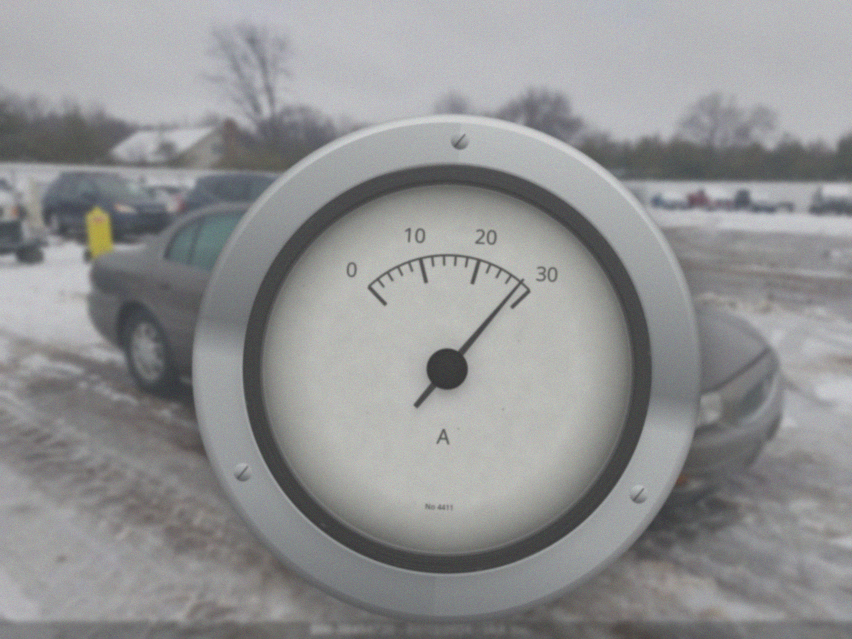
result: 28,A
